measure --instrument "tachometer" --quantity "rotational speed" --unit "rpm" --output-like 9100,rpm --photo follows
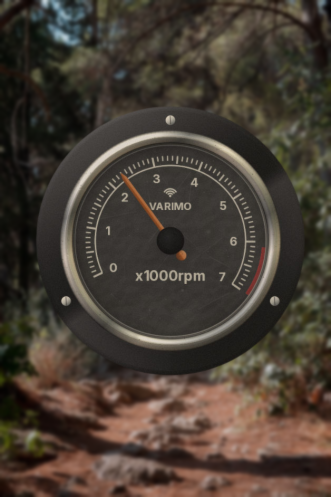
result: 2300,rpm
